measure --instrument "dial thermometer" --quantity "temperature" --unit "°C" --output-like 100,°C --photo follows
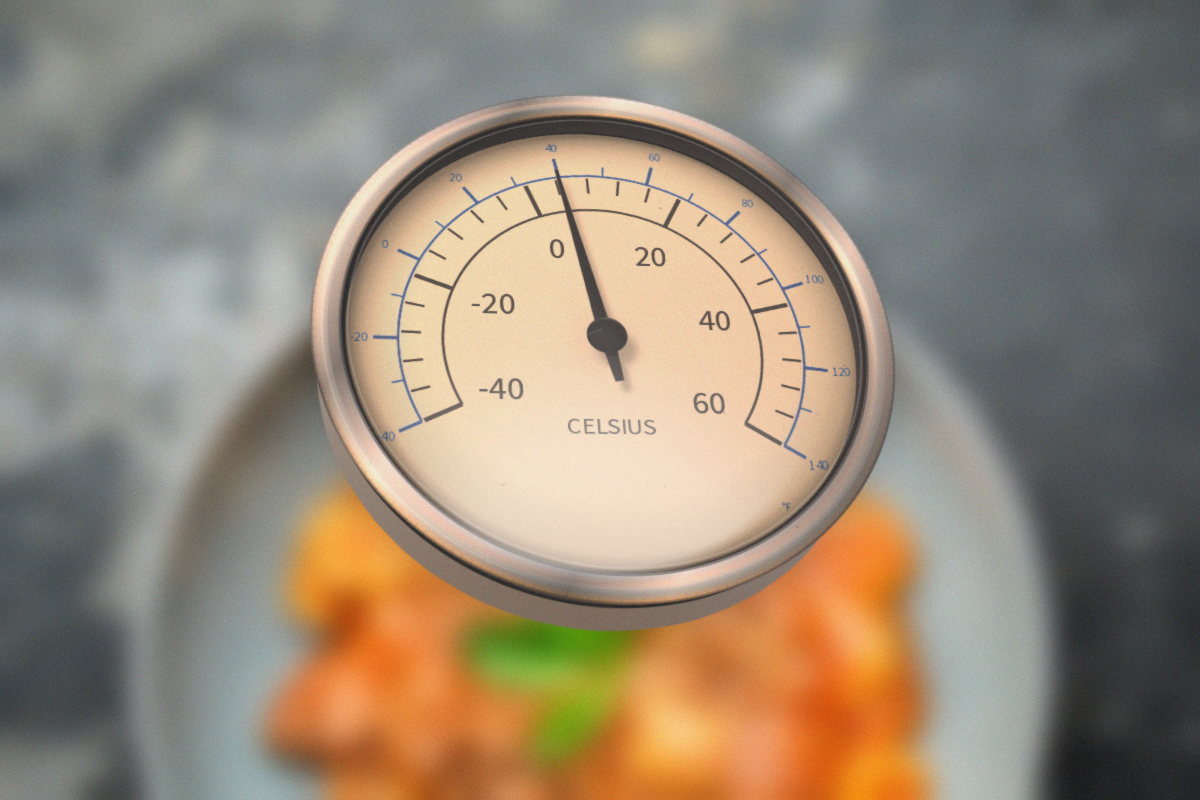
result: 4,°C
